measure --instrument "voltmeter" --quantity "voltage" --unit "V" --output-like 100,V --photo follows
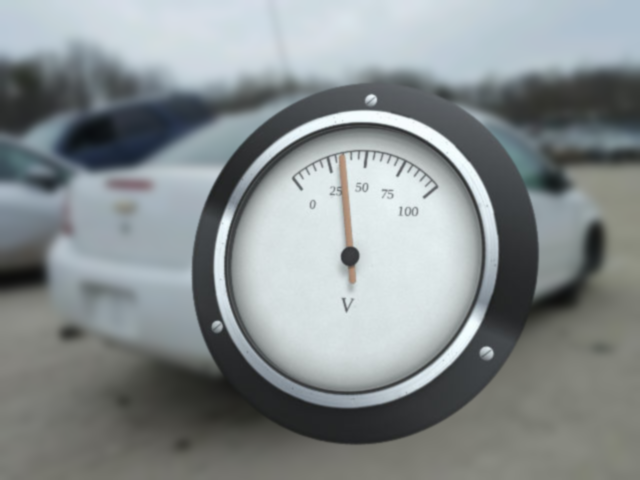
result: 35,V
